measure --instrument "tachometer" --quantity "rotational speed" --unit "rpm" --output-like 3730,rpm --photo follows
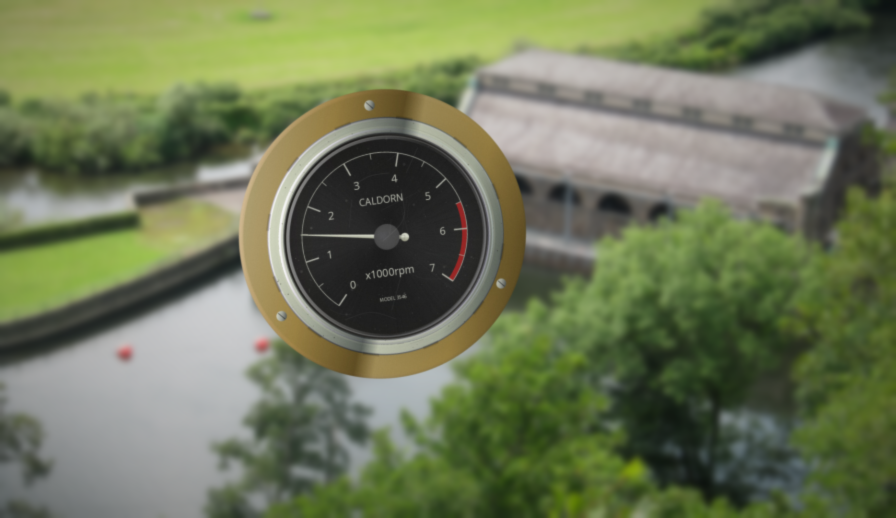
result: 1500,rpm
